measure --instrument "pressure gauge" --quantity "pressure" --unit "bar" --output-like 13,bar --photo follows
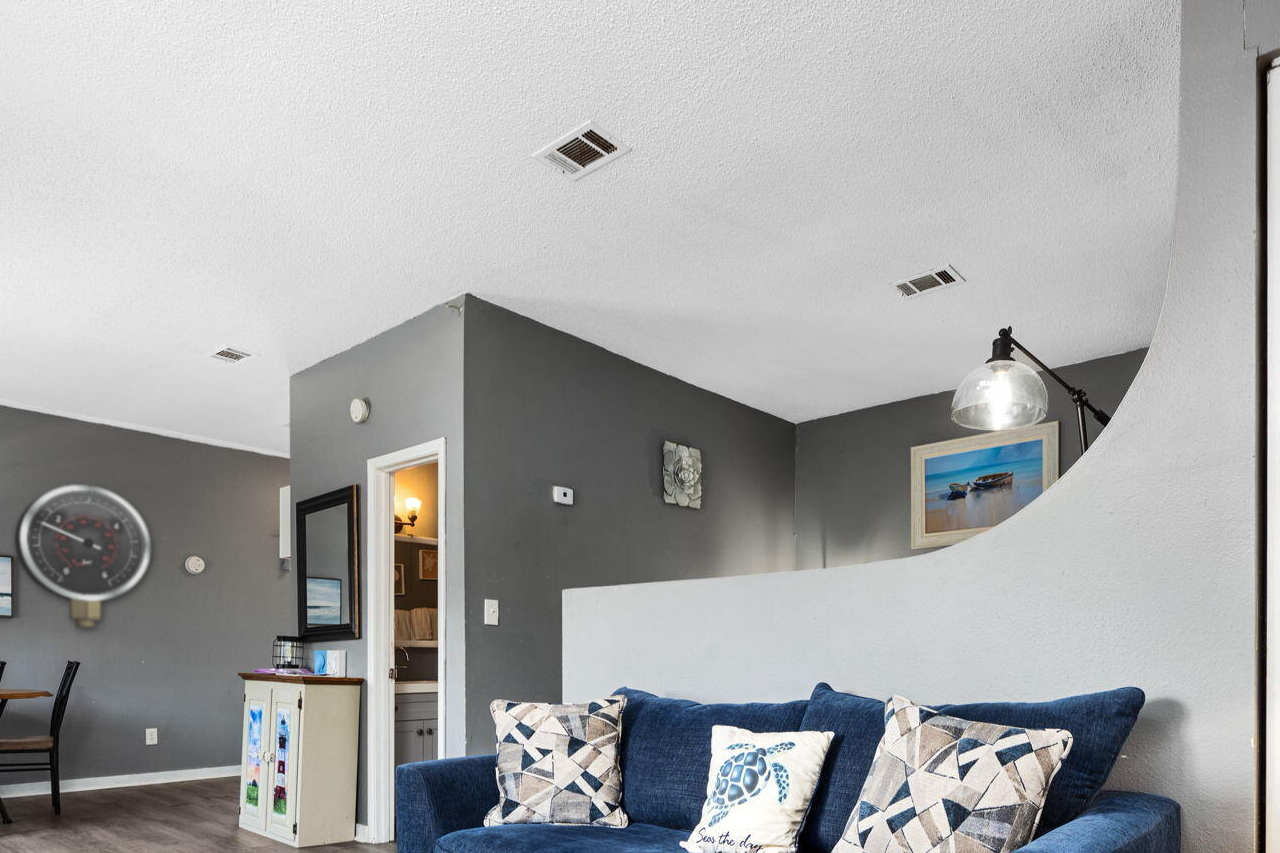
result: 1.6,bar
